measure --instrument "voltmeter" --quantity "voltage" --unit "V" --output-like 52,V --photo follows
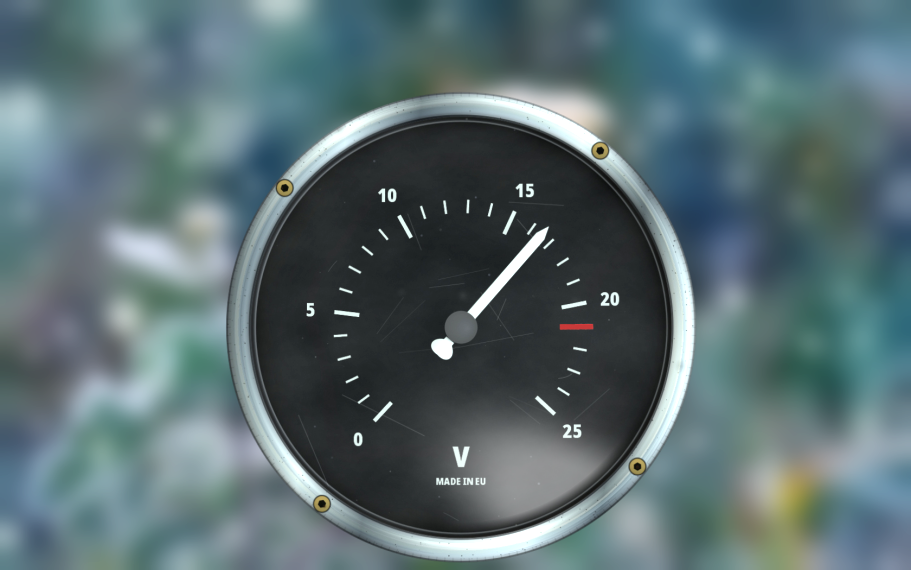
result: 16.5,V
